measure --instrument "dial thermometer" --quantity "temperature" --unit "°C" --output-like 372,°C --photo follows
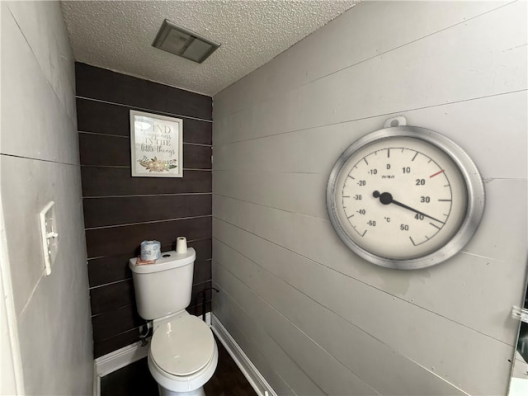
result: 37.5,°C
